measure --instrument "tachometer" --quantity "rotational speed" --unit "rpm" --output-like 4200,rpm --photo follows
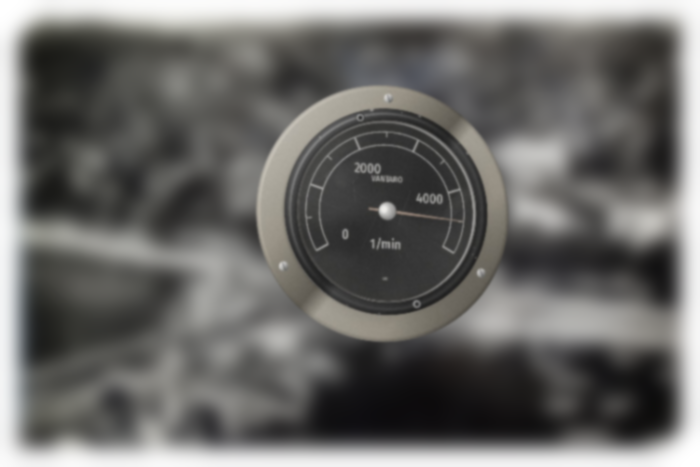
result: 4500,rpm
